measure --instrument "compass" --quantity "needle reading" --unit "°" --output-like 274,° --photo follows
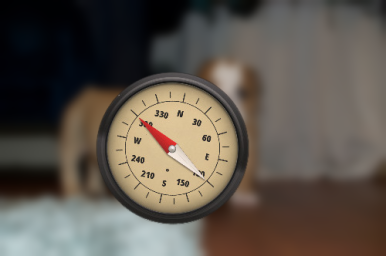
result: 300,°
